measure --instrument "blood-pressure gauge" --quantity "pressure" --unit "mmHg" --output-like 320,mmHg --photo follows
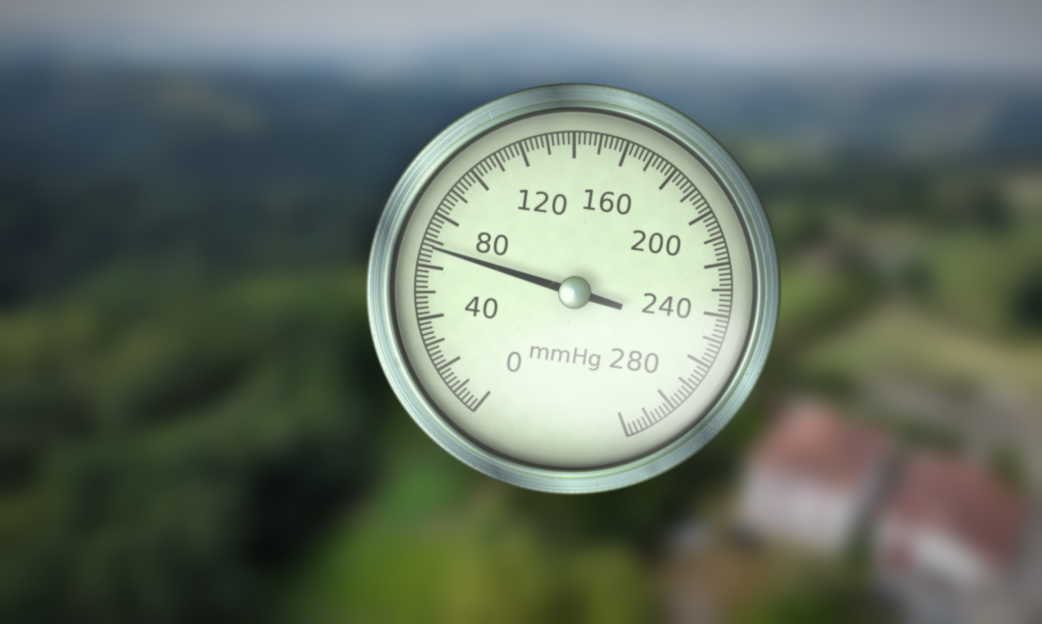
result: 68,mmHg
